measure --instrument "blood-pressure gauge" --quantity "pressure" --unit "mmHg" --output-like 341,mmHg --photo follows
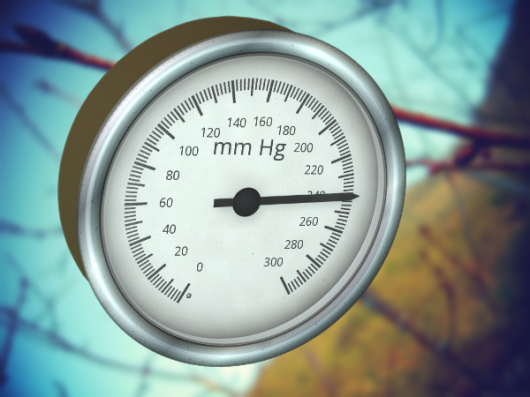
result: 240,mmHg
